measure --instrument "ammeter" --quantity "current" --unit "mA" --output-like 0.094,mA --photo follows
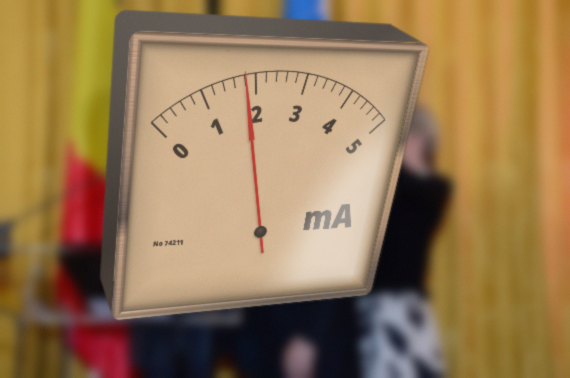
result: 1.8,mA
